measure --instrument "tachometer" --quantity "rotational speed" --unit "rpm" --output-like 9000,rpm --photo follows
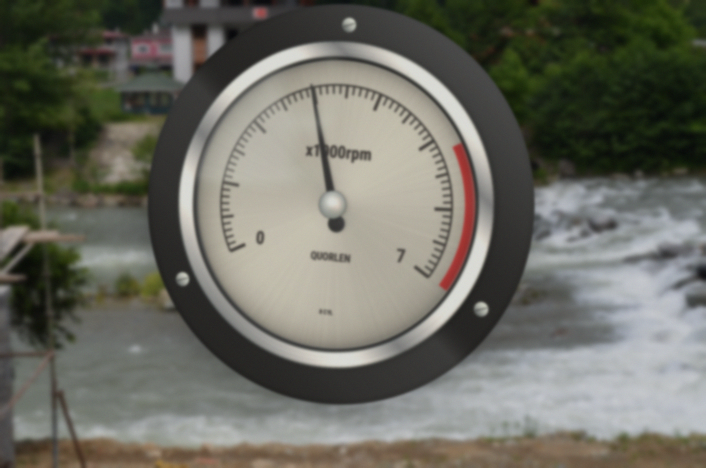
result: 3000,rpm
